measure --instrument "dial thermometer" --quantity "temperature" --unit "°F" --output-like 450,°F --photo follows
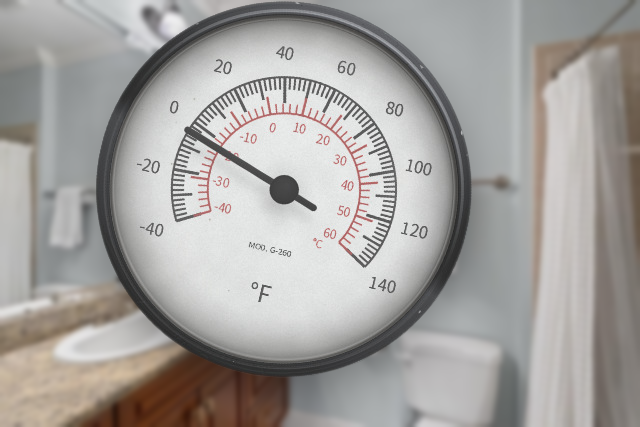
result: -4,°F
